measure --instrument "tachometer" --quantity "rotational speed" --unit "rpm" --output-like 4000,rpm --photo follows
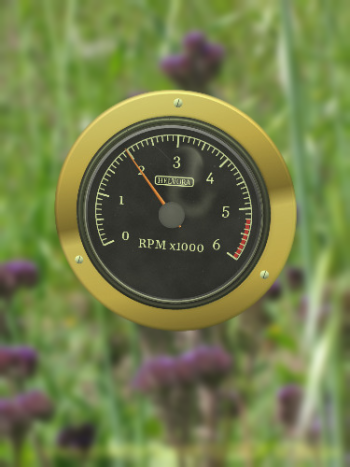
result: 2000,rpm
